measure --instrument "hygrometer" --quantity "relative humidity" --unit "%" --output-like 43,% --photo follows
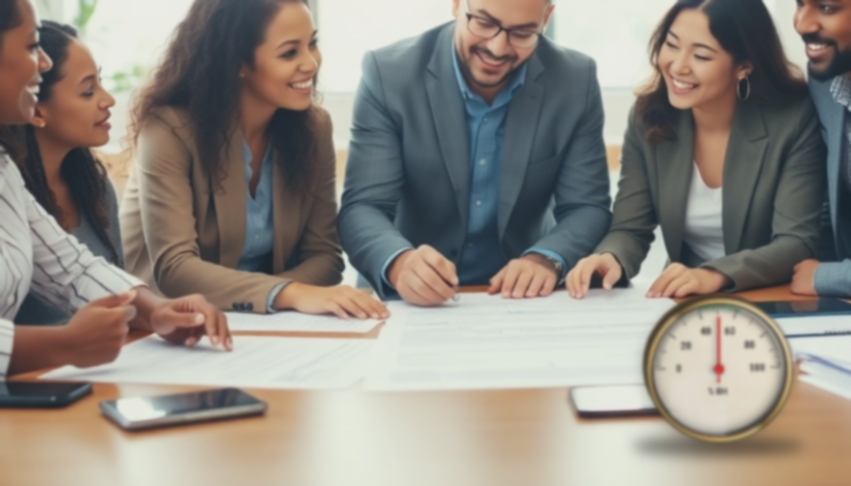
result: 50,%
